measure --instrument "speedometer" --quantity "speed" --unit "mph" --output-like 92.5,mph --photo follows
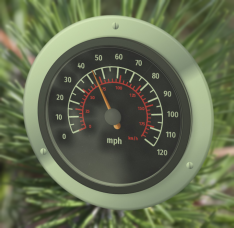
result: 45,mph
